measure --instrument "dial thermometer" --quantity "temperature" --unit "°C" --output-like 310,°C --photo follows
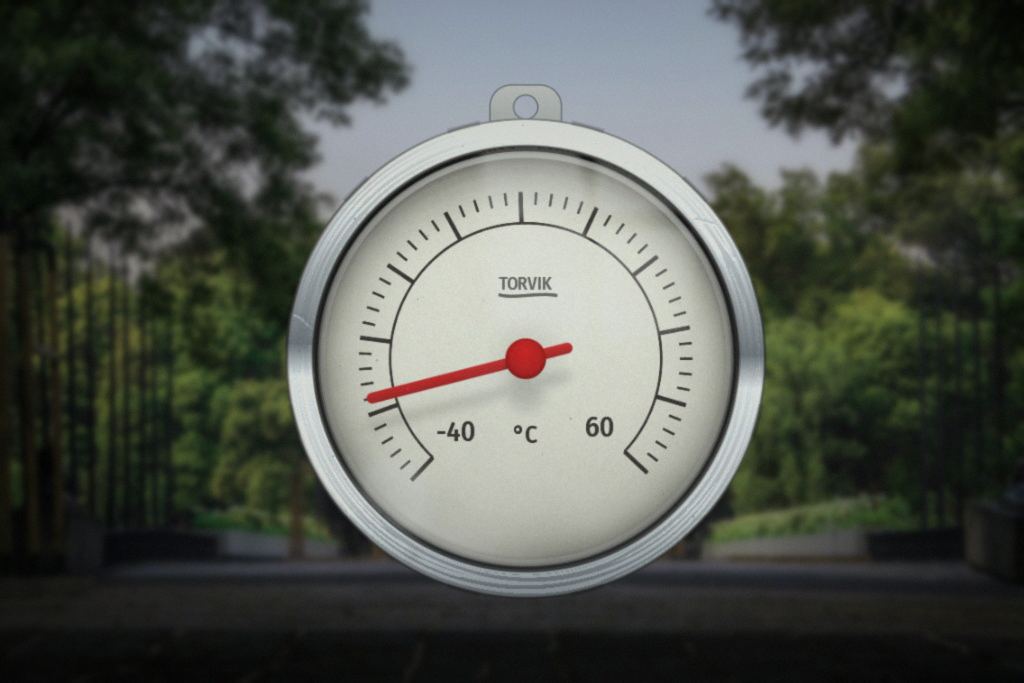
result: -28,°C
